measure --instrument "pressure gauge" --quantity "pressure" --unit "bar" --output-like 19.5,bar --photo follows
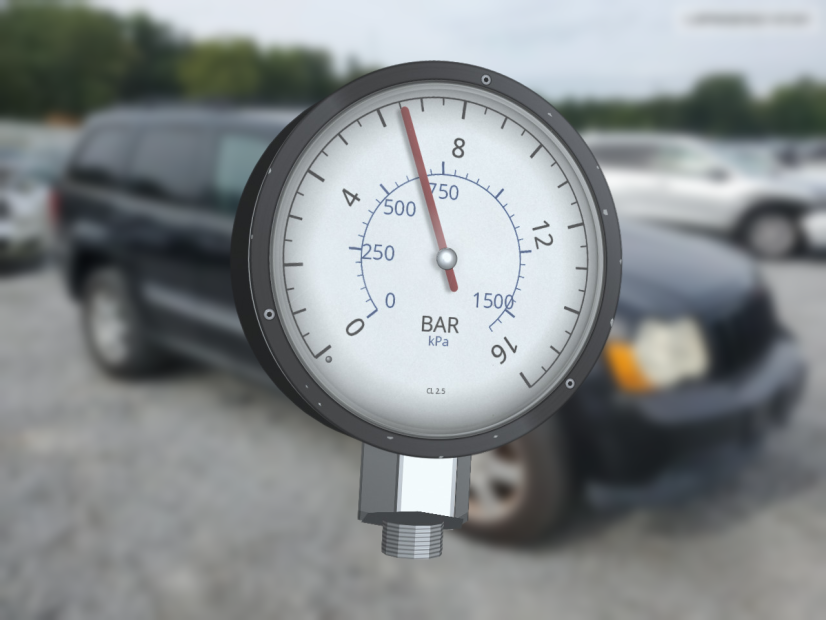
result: 6.5,bar
